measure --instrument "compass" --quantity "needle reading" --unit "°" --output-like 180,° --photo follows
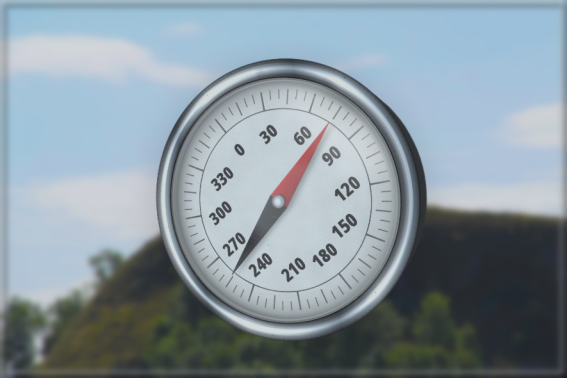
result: 75,°
